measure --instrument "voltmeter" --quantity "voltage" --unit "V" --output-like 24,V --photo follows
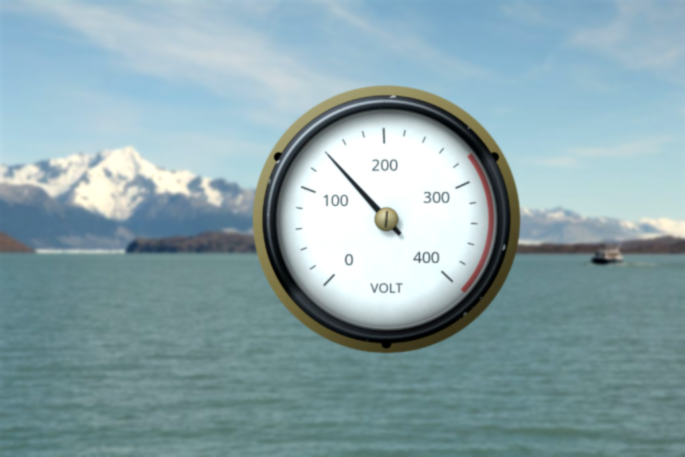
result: 140,V
